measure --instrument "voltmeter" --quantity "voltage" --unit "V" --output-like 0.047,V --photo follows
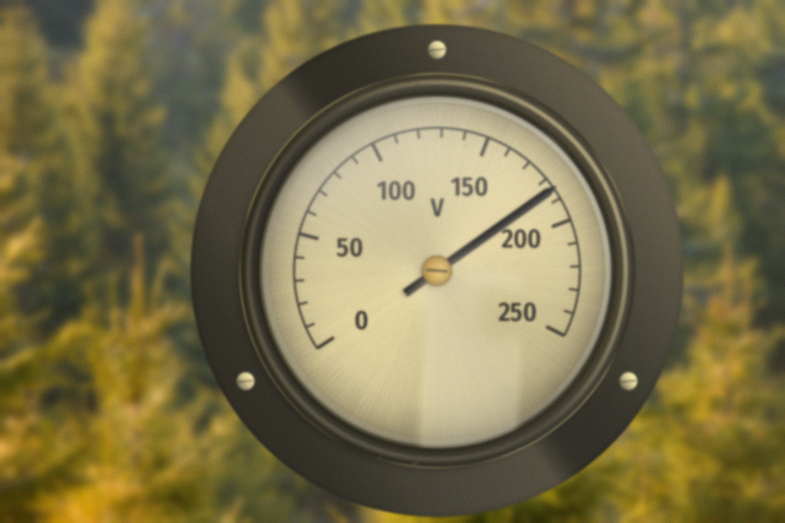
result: 185,V
